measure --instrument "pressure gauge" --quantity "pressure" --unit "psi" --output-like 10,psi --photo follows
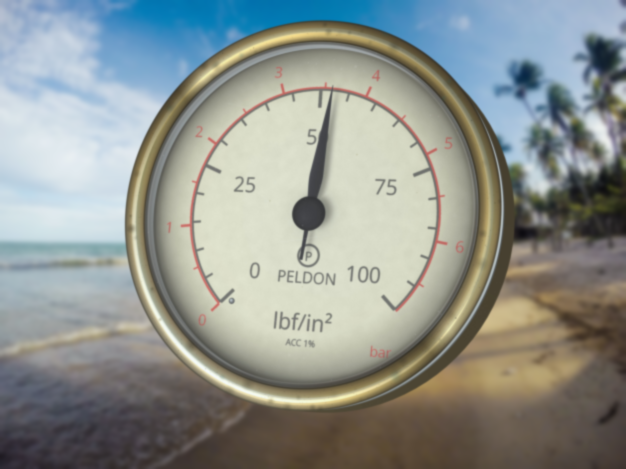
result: 52.5,psi
